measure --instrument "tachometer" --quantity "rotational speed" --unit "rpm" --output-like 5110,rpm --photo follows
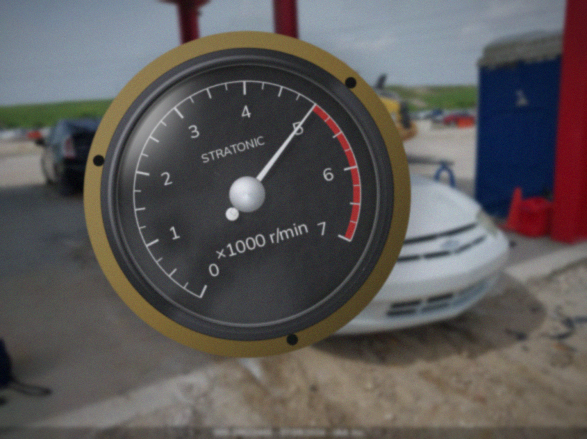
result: 5000,rpm
